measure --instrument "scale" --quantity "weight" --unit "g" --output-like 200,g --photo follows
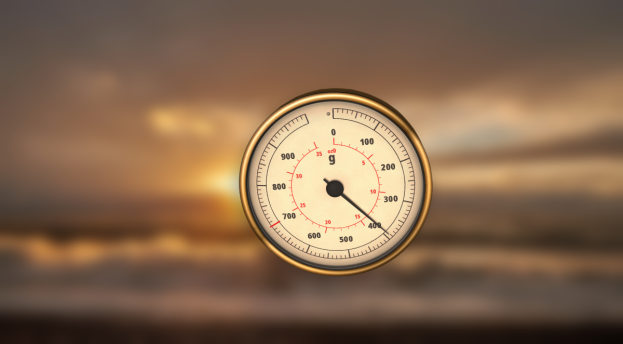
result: 390,g
